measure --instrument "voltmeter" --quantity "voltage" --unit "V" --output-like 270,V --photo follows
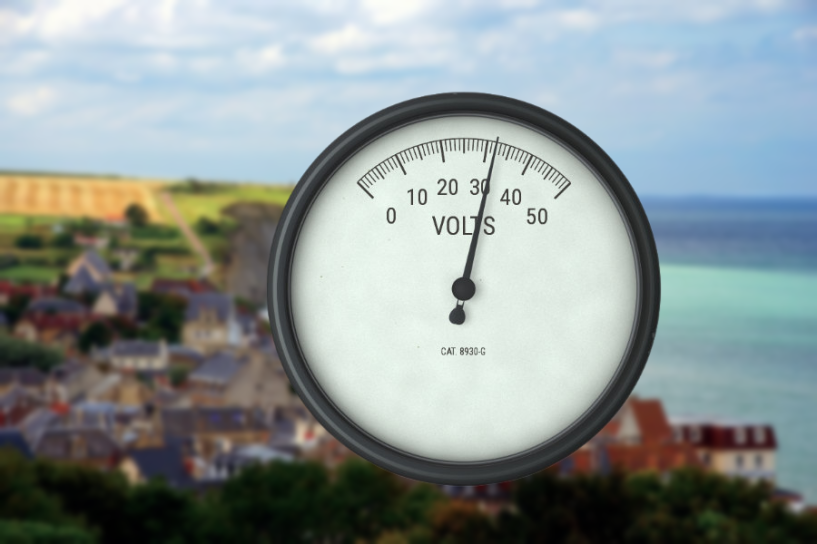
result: 32,V
